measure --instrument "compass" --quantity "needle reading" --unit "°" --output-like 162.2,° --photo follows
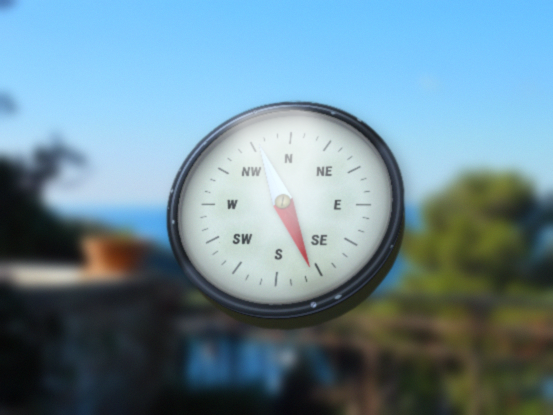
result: 155,°
